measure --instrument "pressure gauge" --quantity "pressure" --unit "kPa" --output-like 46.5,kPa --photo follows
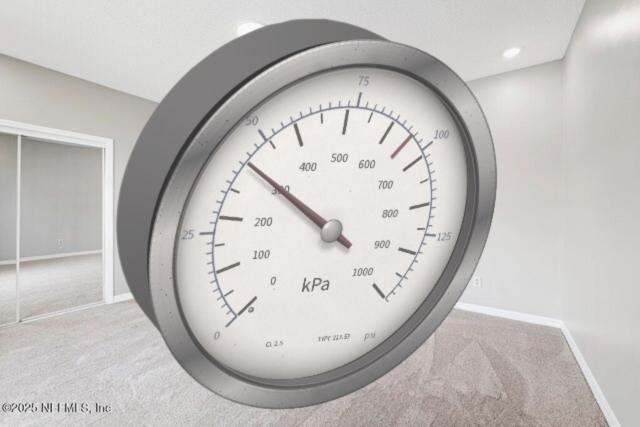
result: 300,kPa
